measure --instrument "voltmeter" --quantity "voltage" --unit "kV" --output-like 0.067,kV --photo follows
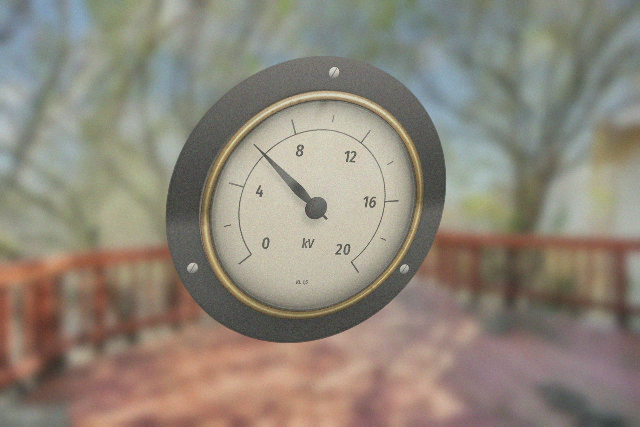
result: 6,kV
